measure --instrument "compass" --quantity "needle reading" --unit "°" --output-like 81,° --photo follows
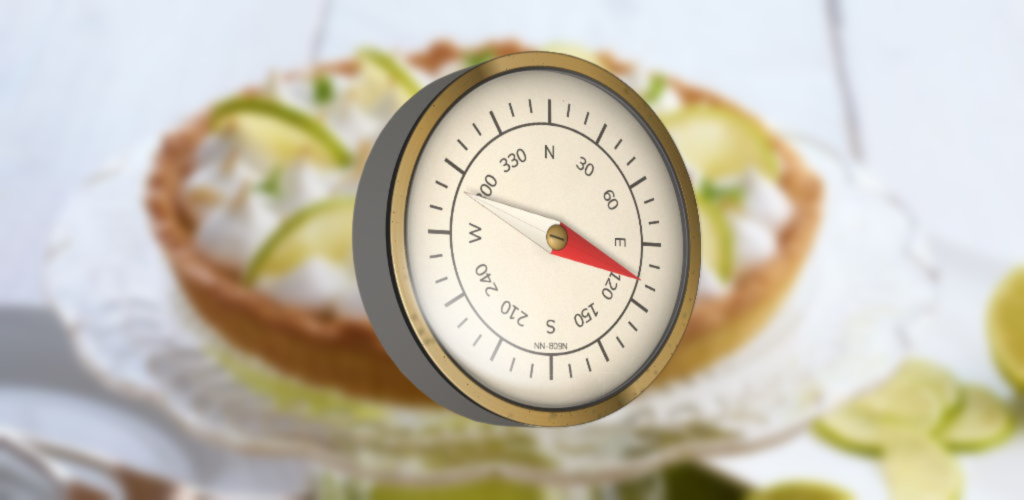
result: 110,°
